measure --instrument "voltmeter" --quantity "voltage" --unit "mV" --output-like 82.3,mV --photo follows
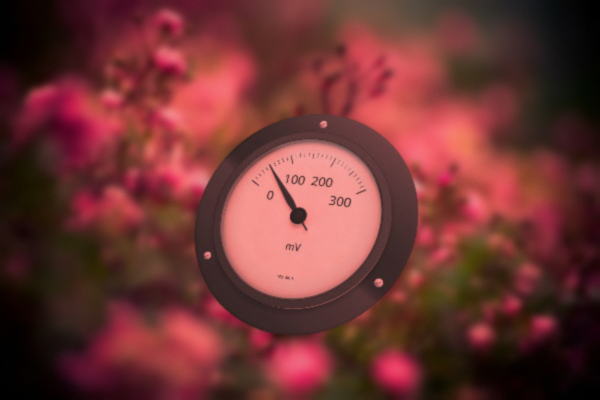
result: 50,mV
